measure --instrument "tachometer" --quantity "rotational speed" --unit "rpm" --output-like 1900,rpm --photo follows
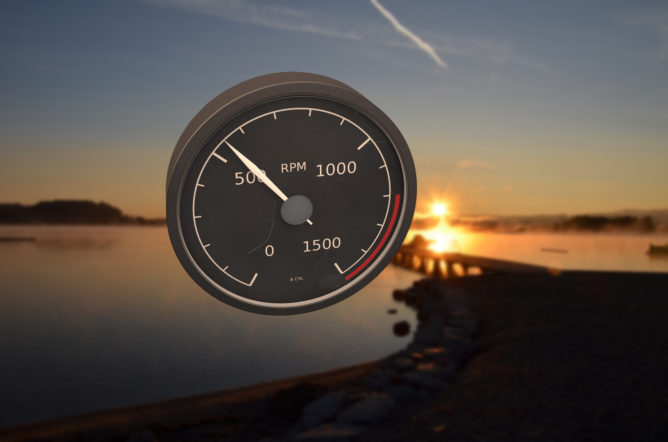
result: 550,rpm
